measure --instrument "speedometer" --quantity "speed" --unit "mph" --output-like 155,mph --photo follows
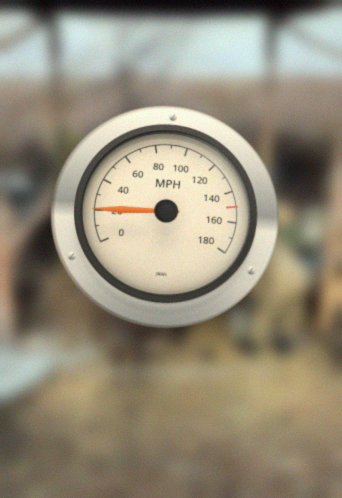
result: 20,mph
